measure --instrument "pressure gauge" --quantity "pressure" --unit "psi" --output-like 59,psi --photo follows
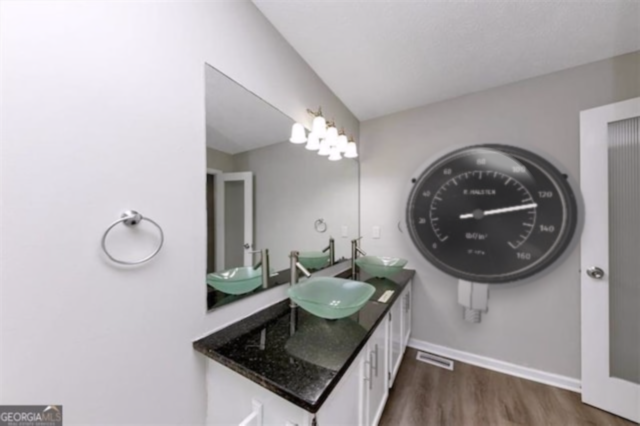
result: 125,psi
